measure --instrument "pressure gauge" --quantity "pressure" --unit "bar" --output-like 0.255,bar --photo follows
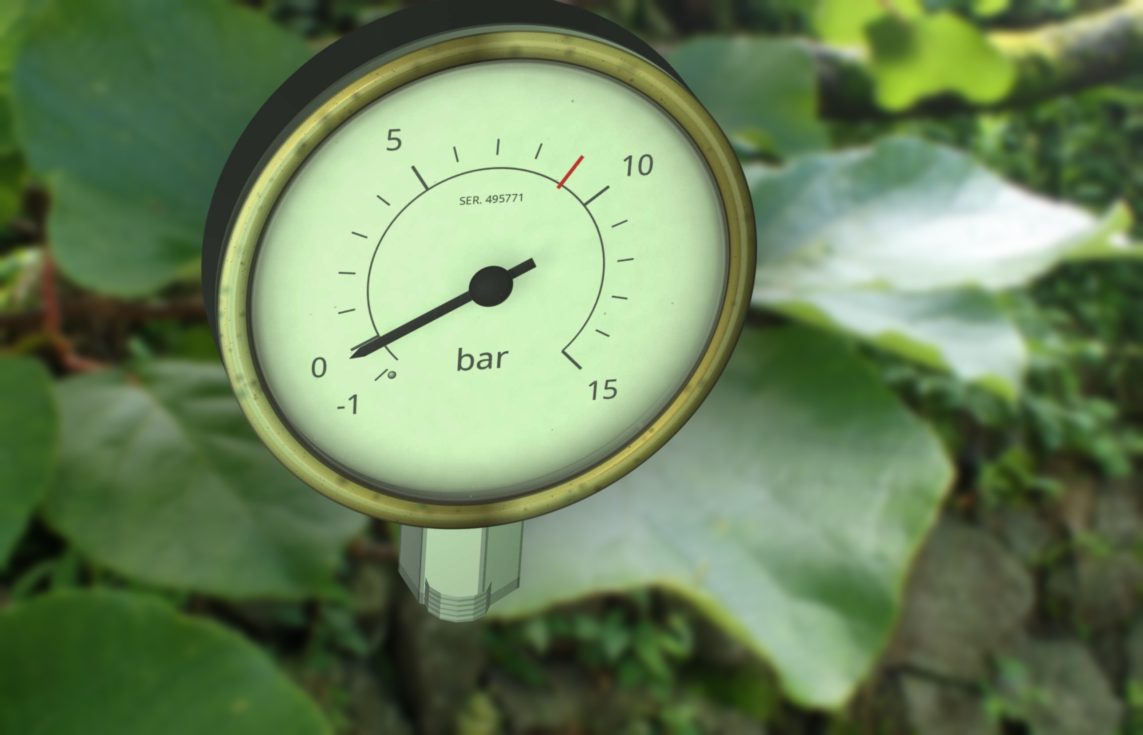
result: 0,bar
